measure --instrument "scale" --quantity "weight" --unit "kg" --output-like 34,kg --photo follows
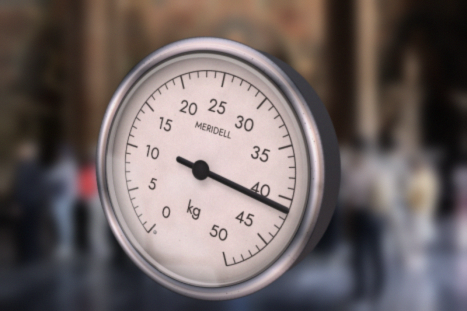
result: 41,kg
